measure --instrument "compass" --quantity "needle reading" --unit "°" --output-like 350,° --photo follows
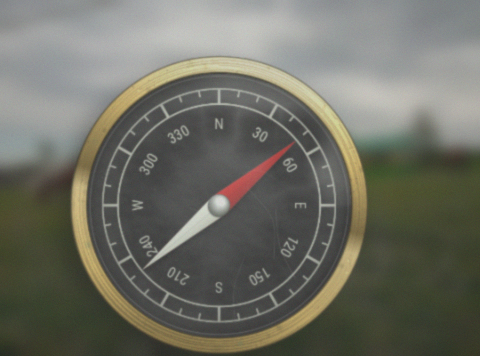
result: 50,°
